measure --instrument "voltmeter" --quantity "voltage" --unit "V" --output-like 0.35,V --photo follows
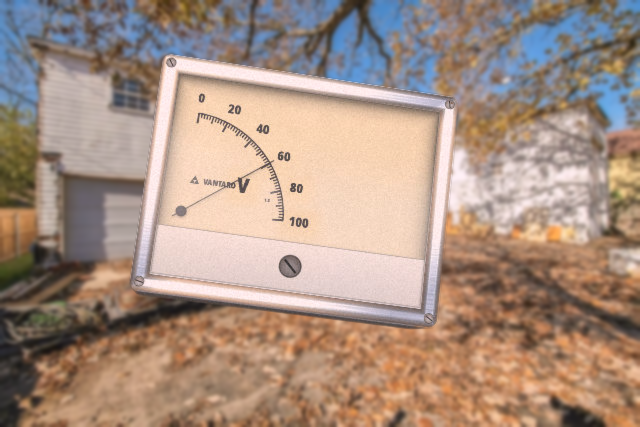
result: 60,V
